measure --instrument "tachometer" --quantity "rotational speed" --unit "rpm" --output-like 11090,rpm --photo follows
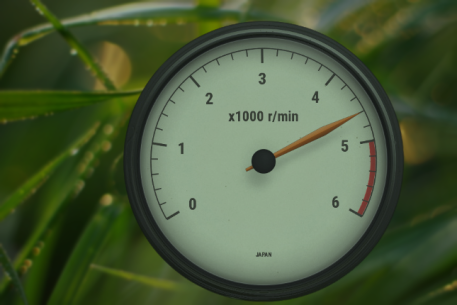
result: 4600,rpm
